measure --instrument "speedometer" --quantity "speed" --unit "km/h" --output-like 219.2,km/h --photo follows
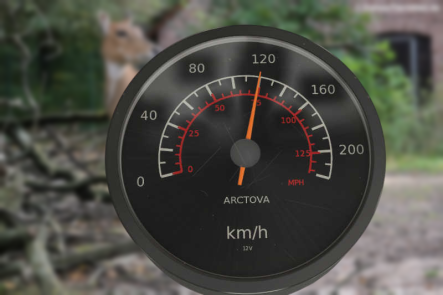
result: 120,km/h
